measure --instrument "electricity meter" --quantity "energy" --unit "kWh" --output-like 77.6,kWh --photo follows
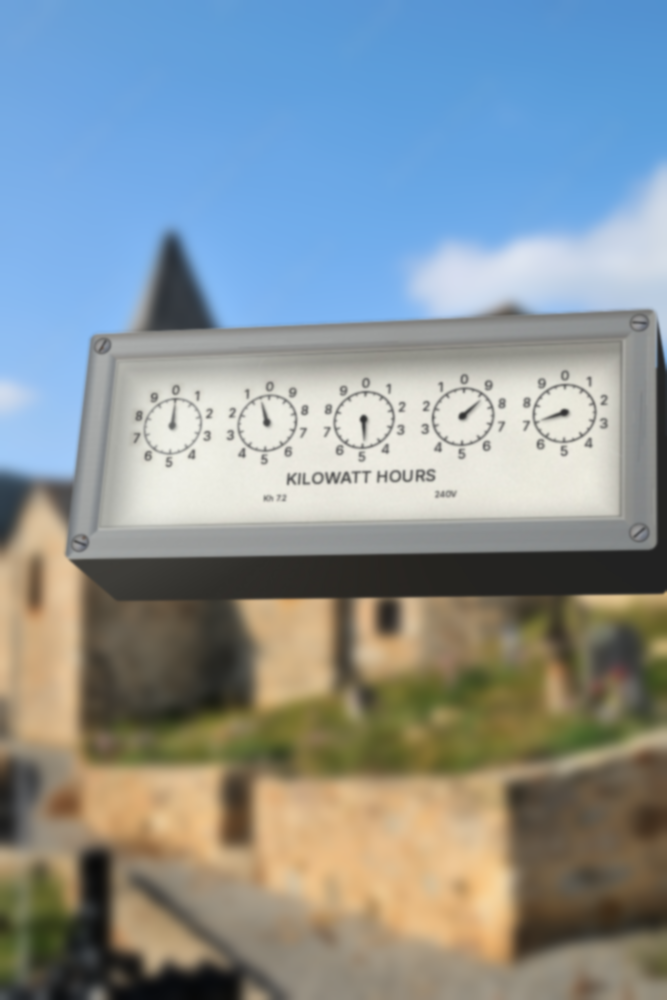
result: 487,kWh
